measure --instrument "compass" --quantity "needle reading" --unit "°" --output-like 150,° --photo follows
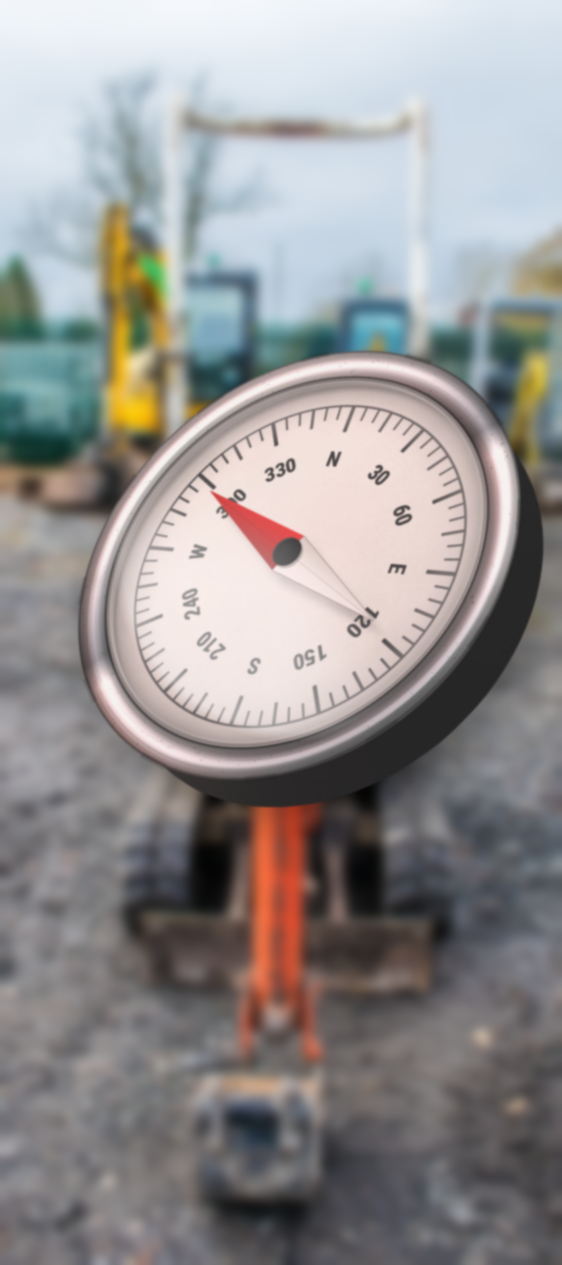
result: 297.5,°
